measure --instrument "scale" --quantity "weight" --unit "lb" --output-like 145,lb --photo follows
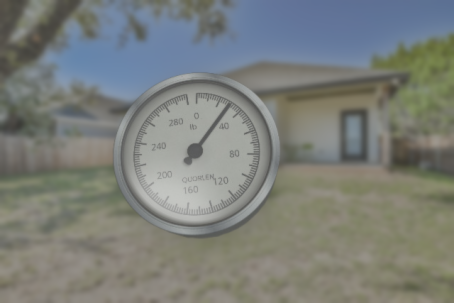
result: 30,lb
